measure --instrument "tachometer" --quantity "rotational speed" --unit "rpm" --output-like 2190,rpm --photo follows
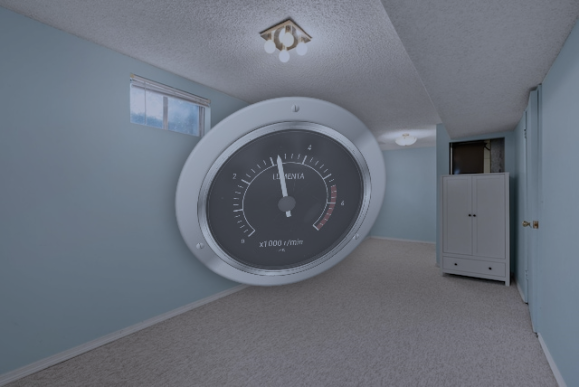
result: 3200,rpm
